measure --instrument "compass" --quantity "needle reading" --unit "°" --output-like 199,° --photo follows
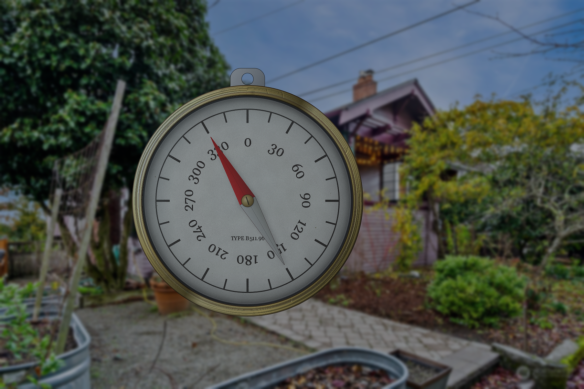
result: 330,°
